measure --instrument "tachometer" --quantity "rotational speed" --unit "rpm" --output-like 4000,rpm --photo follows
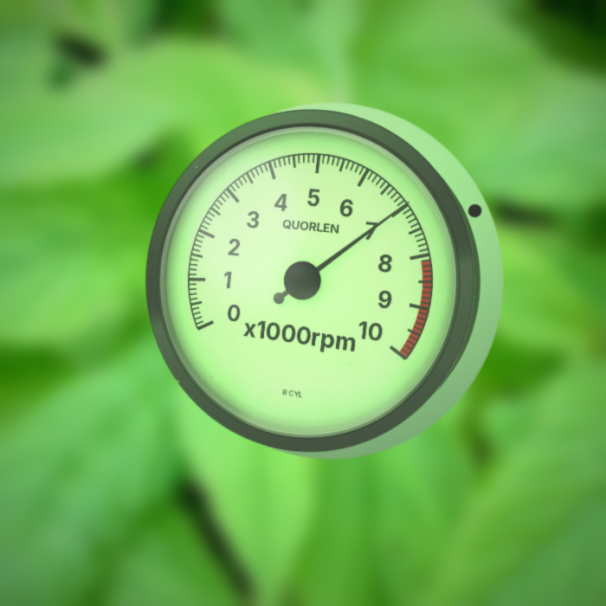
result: 7000,rpm
